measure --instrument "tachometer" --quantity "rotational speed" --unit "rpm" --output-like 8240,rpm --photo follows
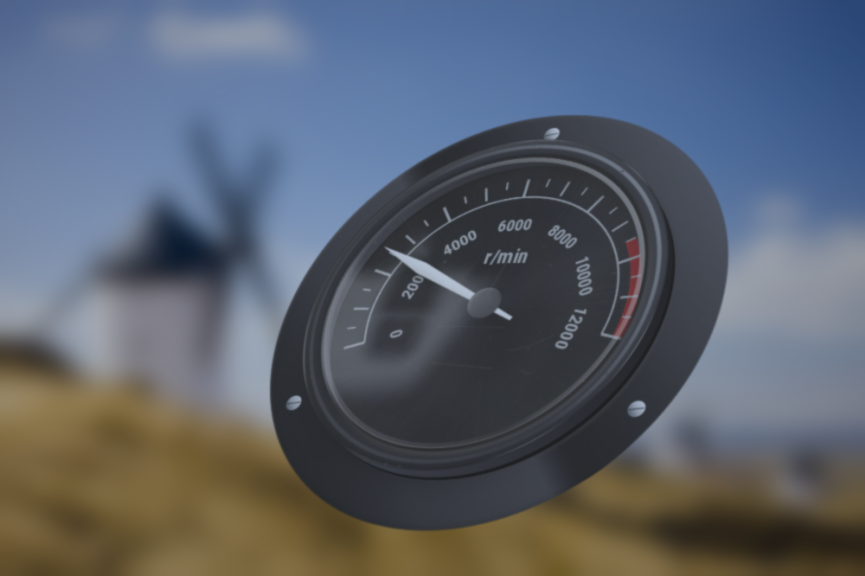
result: 2500,rpm
